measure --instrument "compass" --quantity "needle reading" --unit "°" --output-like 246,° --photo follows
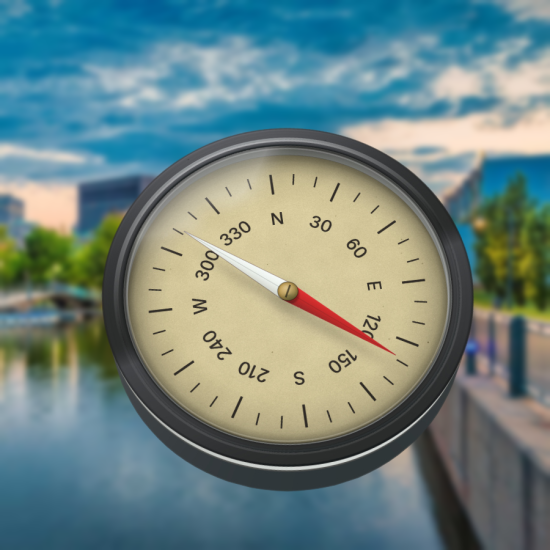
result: 130,°
